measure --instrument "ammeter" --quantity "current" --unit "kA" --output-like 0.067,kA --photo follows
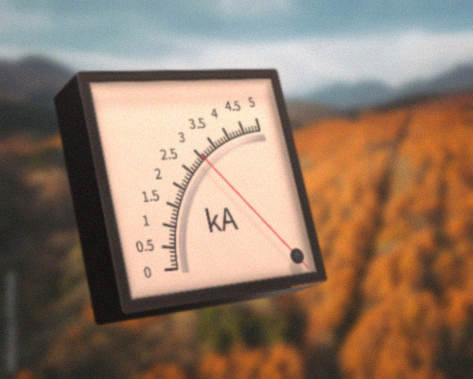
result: 3,kA
